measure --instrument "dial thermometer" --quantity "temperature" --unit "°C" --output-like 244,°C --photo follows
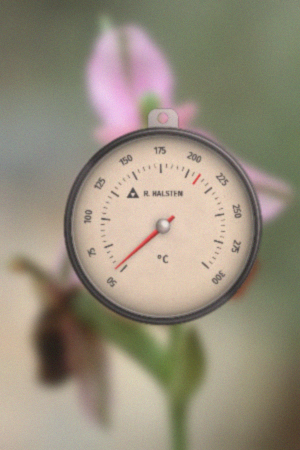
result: 55,°C
